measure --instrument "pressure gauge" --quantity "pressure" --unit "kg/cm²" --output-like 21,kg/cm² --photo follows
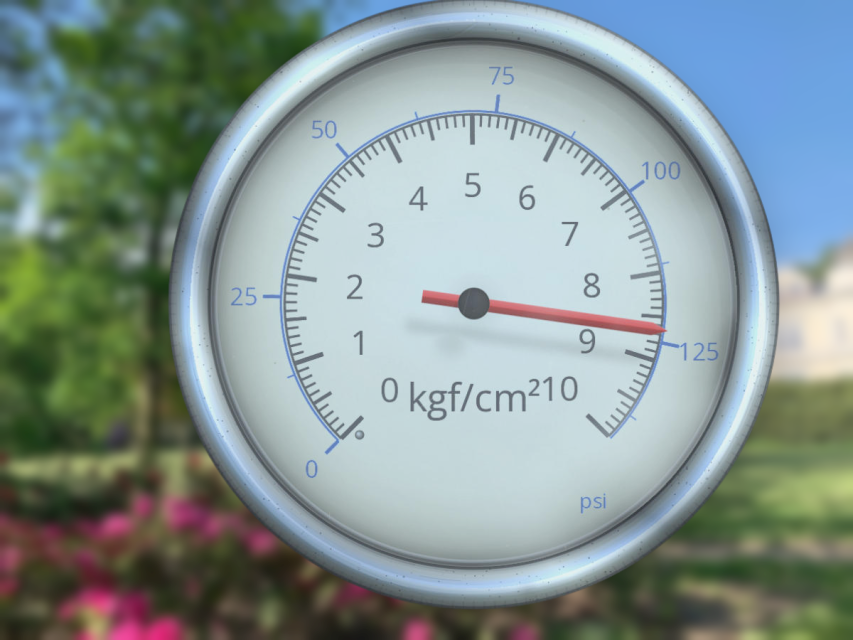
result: 8.65,kg/cm²
